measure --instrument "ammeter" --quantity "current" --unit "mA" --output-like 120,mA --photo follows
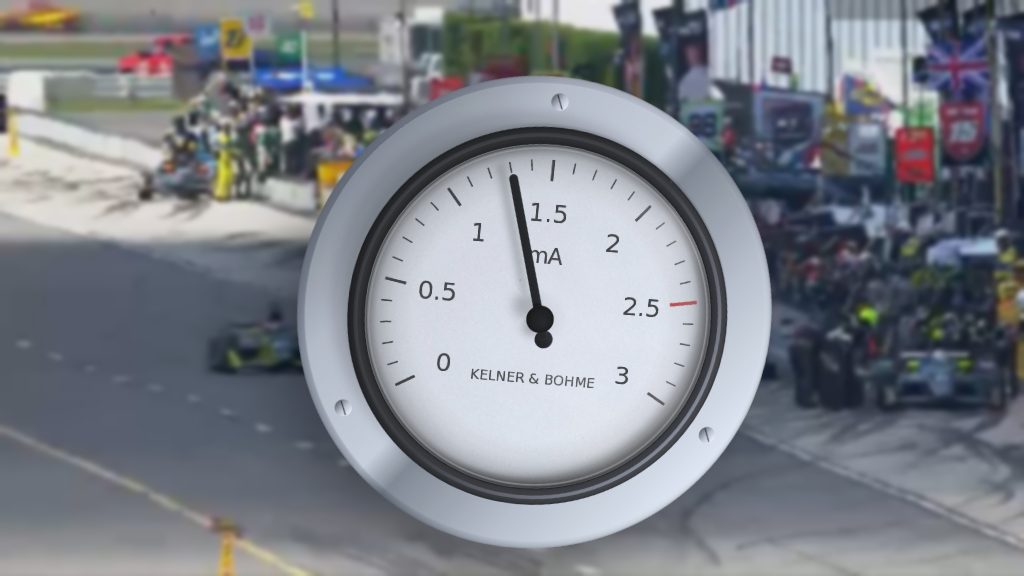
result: 1.3,mA
